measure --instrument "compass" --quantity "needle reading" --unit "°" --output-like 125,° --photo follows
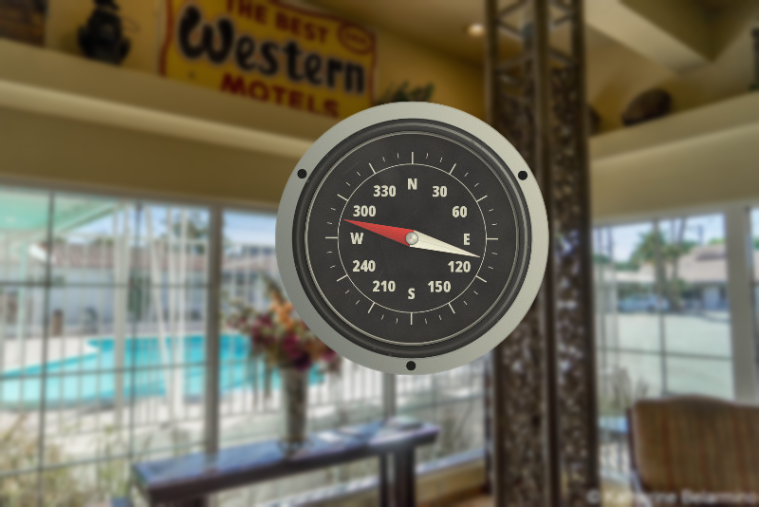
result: 285,°
